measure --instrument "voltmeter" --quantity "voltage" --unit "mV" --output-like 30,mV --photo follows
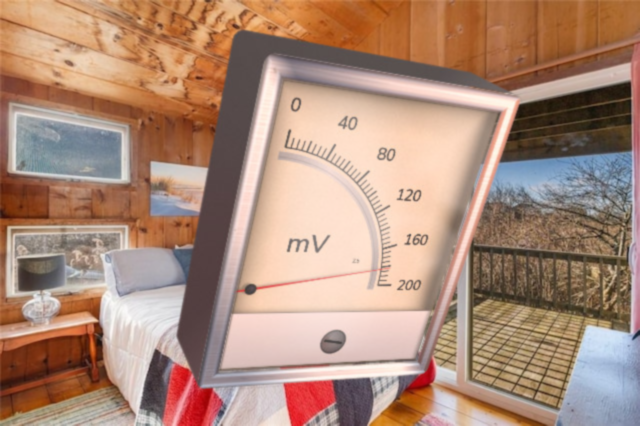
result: 180,mV
